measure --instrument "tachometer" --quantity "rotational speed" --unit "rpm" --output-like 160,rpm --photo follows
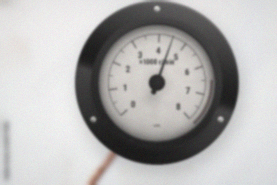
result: 4500,rpm
